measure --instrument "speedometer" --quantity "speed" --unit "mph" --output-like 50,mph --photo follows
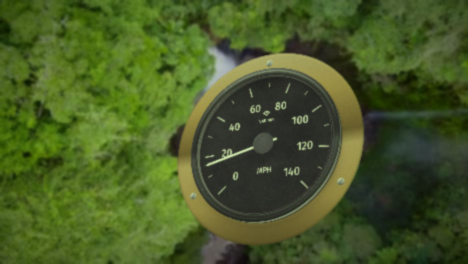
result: 15,mph
